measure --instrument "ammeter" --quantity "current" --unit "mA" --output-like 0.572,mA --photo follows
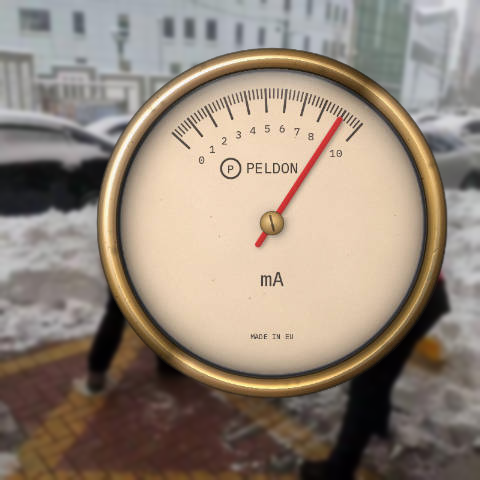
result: 9,mA
